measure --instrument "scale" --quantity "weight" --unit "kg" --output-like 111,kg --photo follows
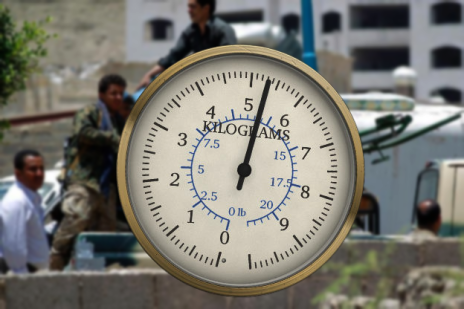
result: 5.3,kg
